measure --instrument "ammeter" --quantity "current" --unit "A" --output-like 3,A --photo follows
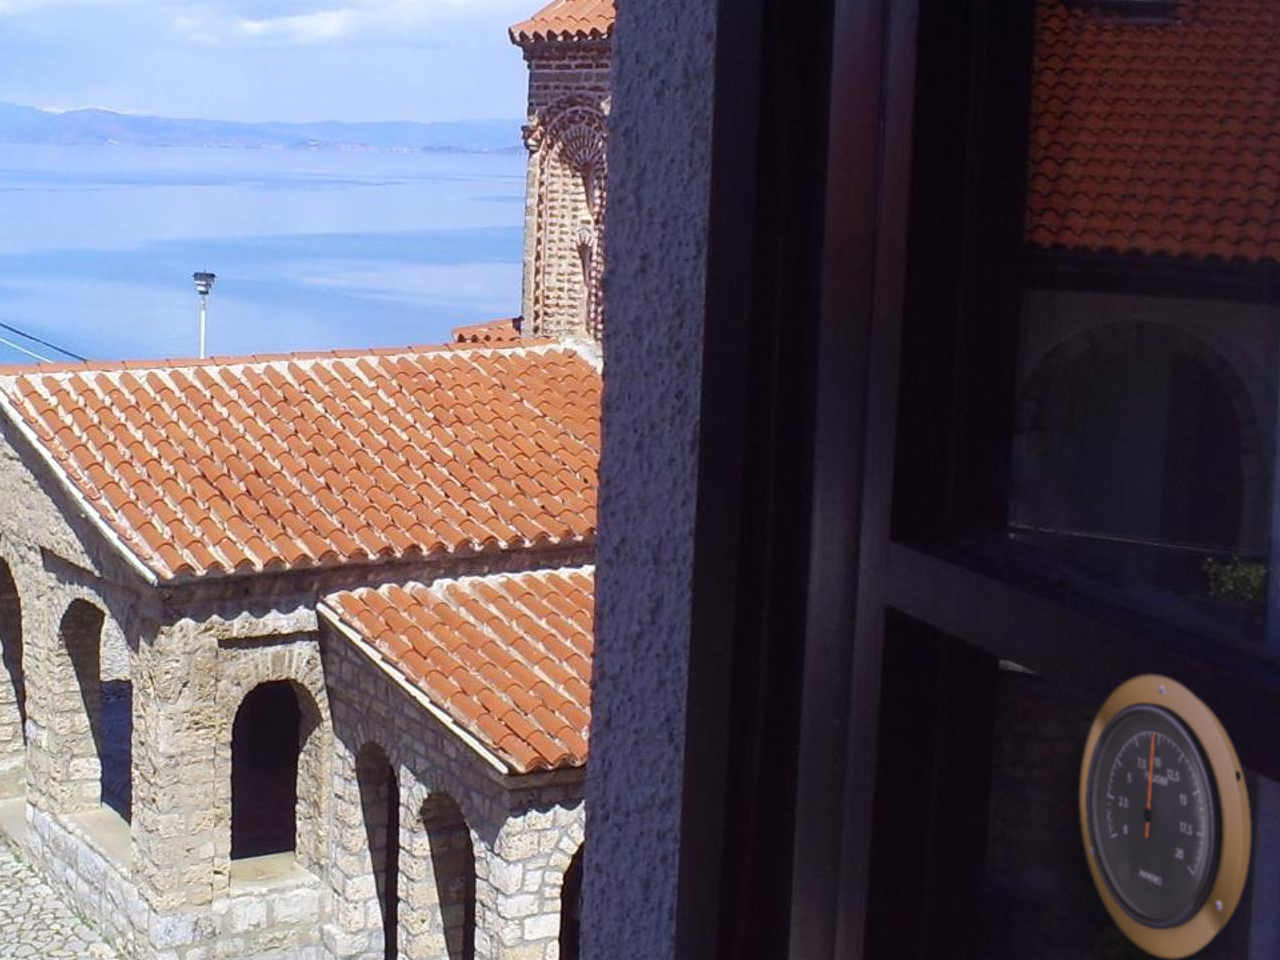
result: 10,A
